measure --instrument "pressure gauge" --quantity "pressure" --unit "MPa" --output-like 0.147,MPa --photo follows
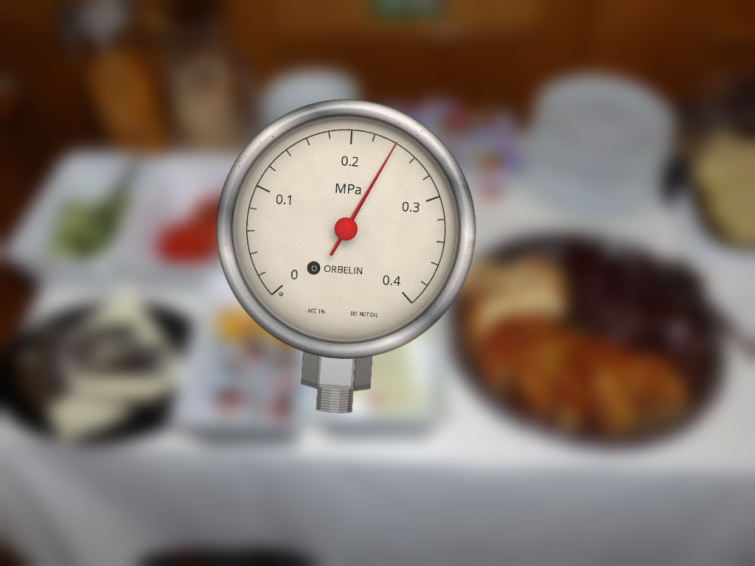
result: 0.24,MPa
